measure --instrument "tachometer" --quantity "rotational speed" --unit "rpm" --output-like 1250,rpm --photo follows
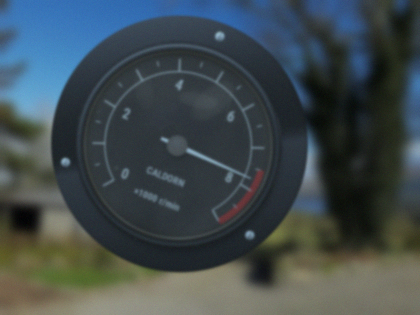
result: 7750,rpm
